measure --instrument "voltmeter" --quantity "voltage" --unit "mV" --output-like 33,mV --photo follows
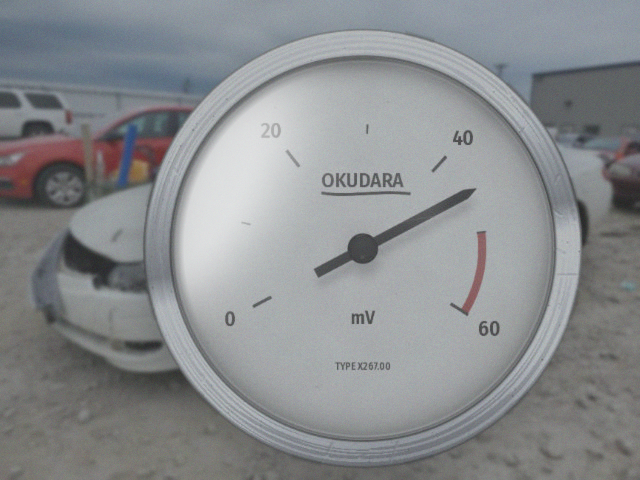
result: 45,mV
